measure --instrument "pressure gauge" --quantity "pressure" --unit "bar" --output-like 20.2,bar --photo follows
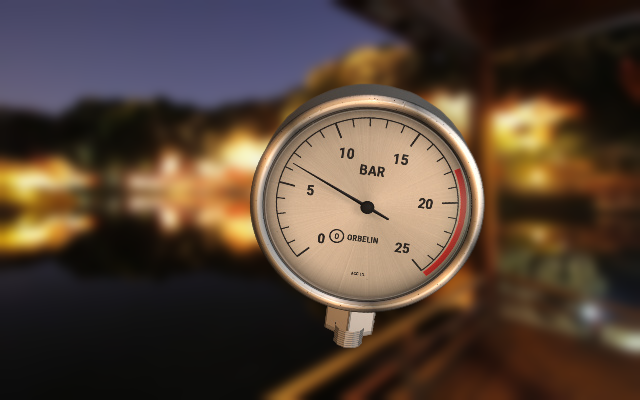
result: 6.5,bar
